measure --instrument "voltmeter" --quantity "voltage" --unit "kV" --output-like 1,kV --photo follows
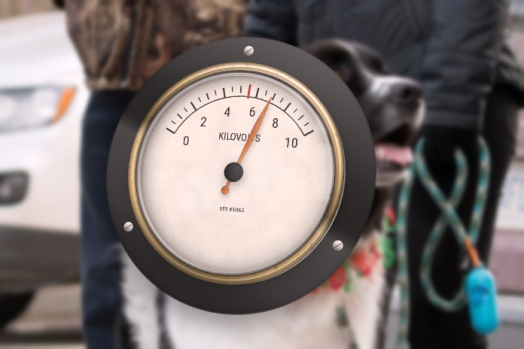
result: 7,kV
